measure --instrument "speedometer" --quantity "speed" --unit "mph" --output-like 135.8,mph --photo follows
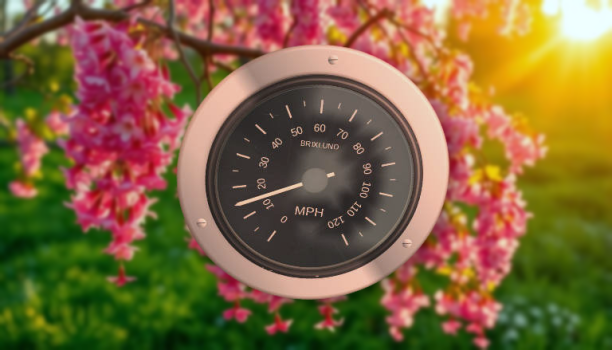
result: 15,mph
